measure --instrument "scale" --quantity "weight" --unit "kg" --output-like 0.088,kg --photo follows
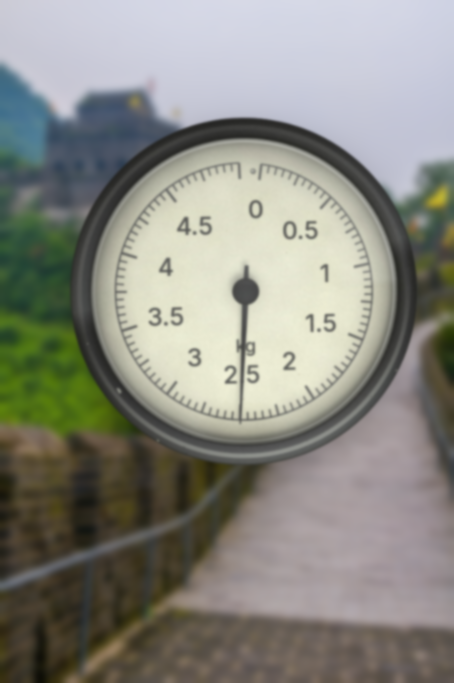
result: 2.5,kg
